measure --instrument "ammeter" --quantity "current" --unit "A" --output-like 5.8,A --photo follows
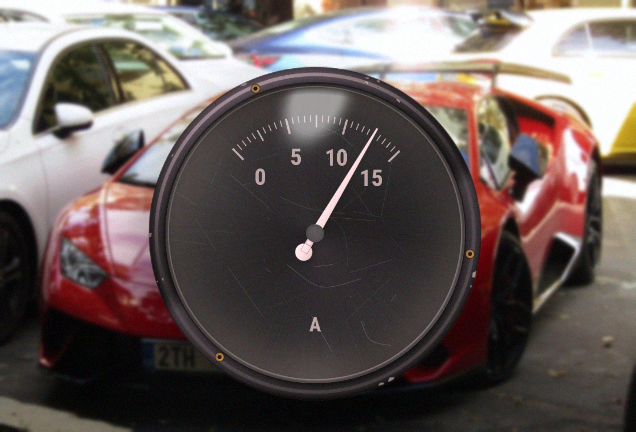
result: 12.5,A
